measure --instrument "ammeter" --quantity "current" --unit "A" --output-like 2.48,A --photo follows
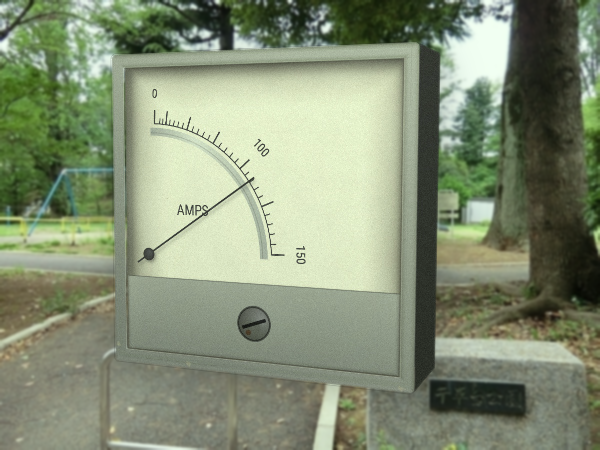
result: 110,A
